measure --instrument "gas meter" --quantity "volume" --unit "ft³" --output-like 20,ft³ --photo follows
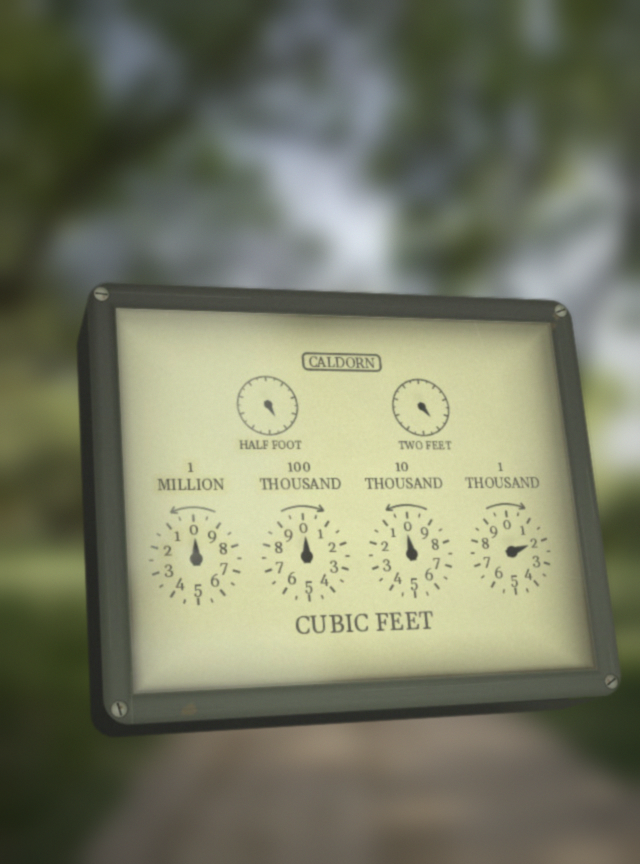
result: 200,ft³
